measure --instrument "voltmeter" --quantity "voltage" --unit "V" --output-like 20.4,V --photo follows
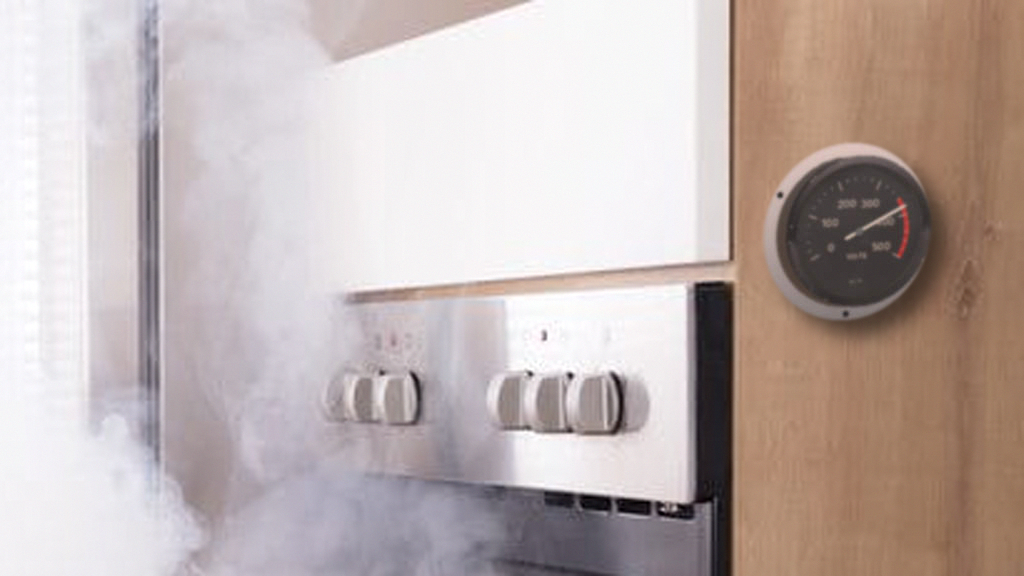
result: 380,V
